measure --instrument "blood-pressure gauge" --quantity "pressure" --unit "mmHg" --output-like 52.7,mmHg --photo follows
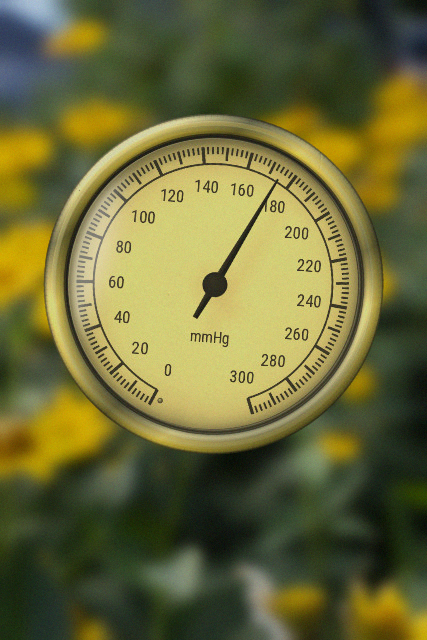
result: 174,mmHg
